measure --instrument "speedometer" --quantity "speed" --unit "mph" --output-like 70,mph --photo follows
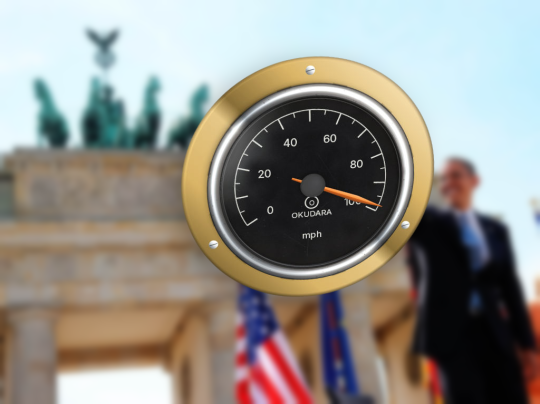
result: 97.5,mph
